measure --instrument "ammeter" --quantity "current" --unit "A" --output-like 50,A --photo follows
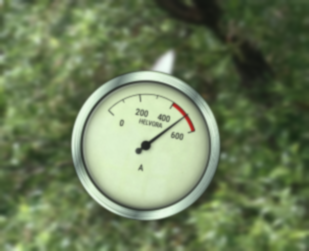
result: 500,A
